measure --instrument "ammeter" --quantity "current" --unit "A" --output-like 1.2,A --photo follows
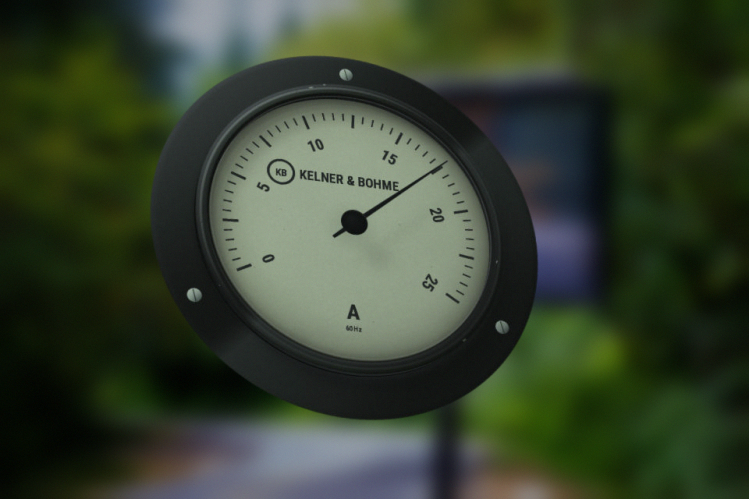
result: 17.5,A
